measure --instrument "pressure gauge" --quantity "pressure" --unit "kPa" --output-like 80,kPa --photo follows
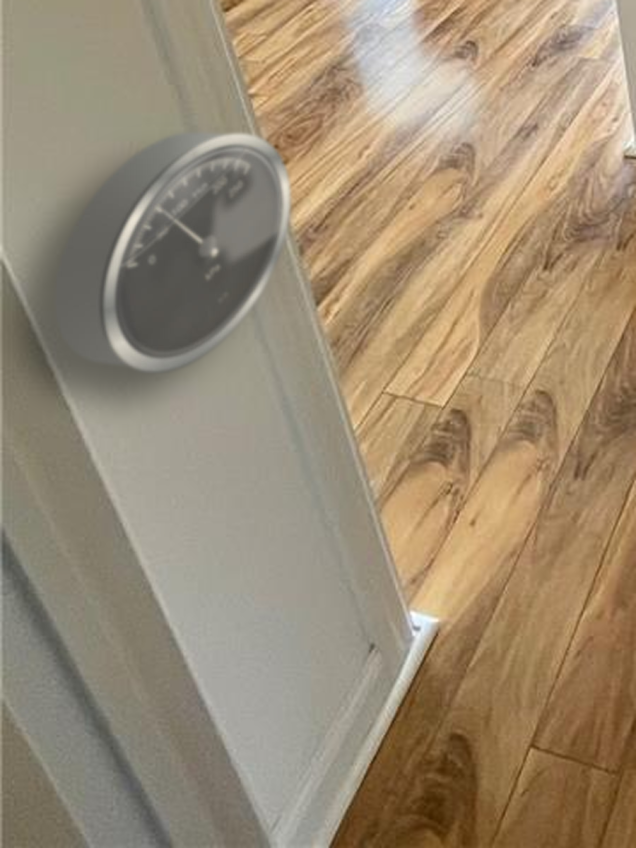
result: 75,kPa
